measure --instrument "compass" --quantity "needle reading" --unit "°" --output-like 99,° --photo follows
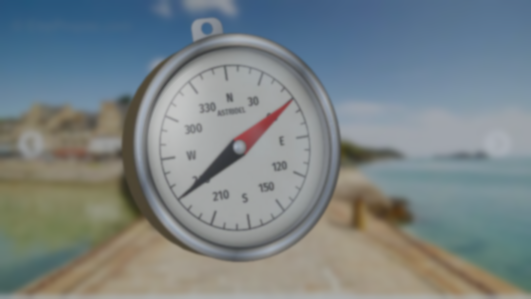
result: 60,°
